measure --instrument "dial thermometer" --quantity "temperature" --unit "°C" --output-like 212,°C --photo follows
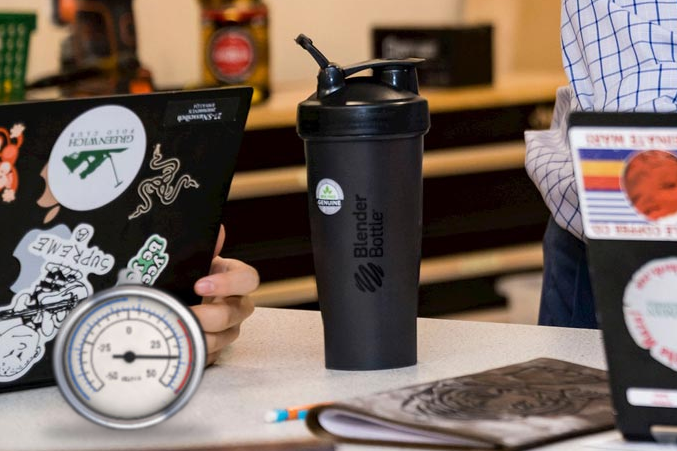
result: 35,°C
